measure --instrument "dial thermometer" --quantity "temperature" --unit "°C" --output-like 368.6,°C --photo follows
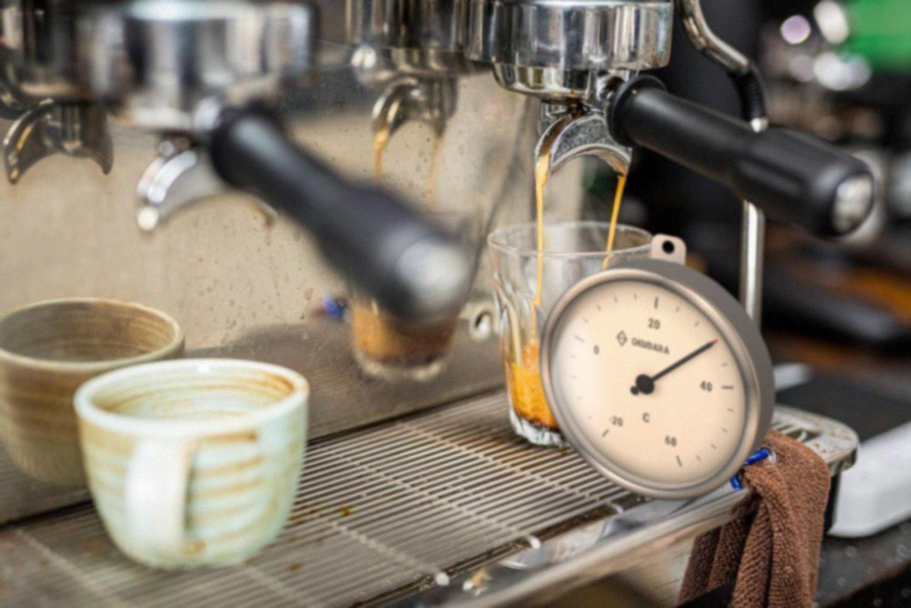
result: 32,°C
